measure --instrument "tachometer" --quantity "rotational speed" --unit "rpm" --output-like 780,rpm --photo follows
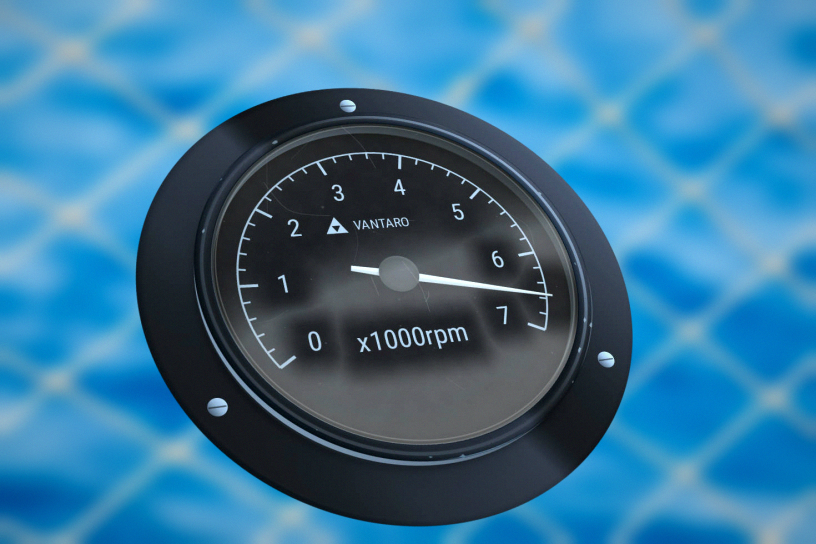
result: 6600,rpm
